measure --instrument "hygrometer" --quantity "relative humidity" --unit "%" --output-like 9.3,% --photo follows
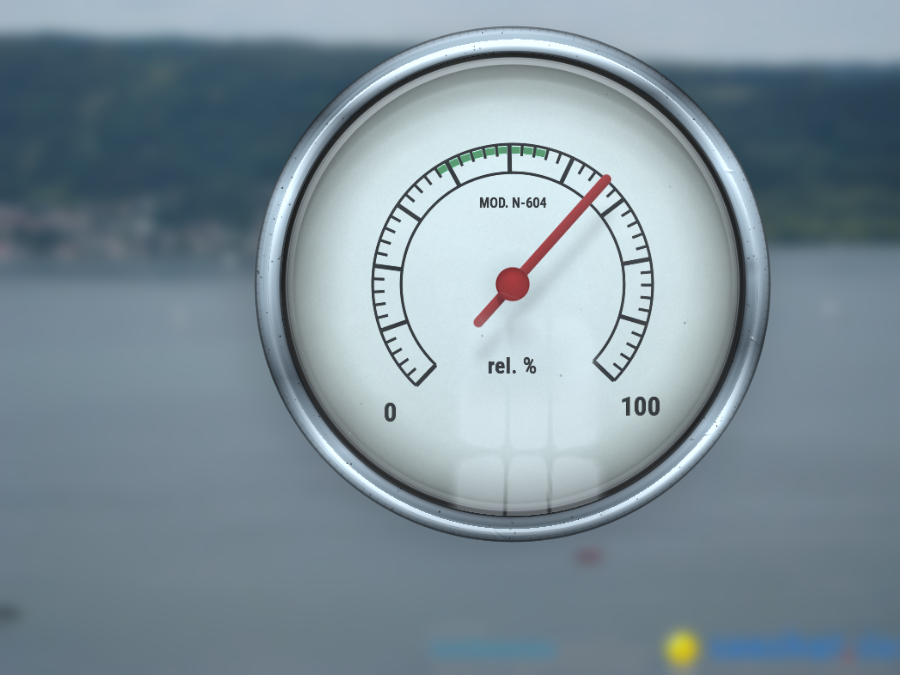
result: 66,%
